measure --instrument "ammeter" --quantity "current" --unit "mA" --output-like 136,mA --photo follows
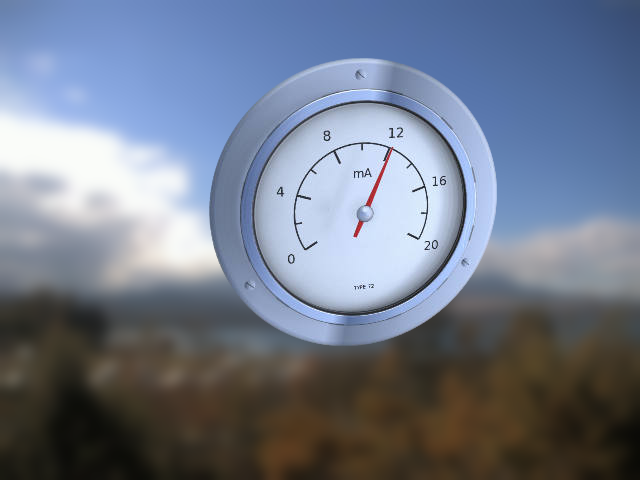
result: 12,mA
